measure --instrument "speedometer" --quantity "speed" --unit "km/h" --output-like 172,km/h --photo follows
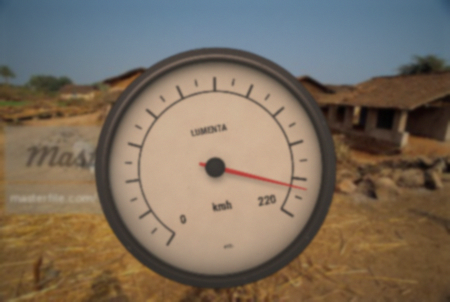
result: 205,km/h
